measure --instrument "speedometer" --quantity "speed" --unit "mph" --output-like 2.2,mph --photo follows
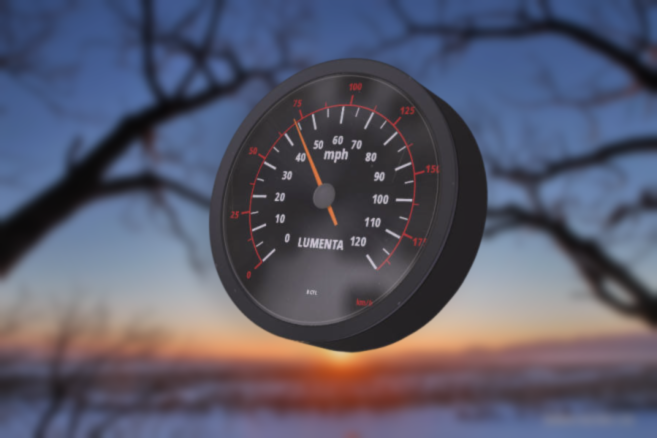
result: 45,mph
